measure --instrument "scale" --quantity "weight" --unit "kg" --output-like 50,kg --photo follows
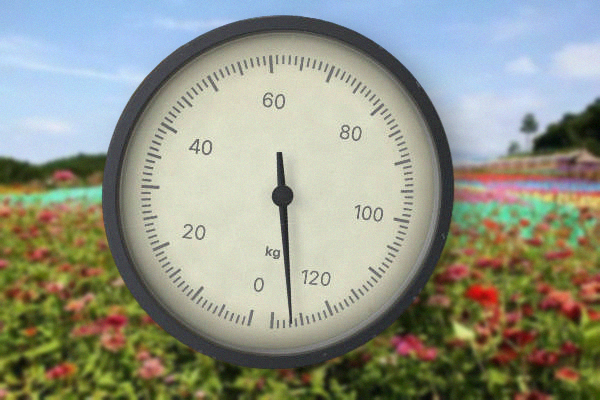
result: 127,kg
